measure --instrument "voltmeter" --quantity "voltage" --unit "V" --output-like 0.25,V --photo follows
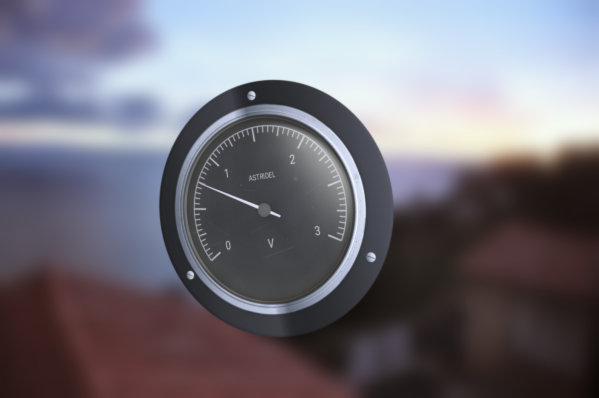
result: 0.75,V
